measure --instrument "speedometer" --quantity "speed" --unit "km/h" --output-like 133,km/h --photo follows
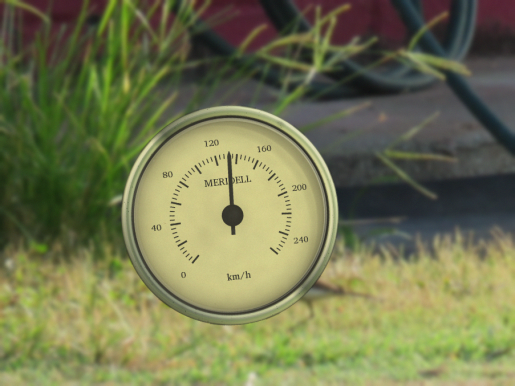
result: 132,km/h
